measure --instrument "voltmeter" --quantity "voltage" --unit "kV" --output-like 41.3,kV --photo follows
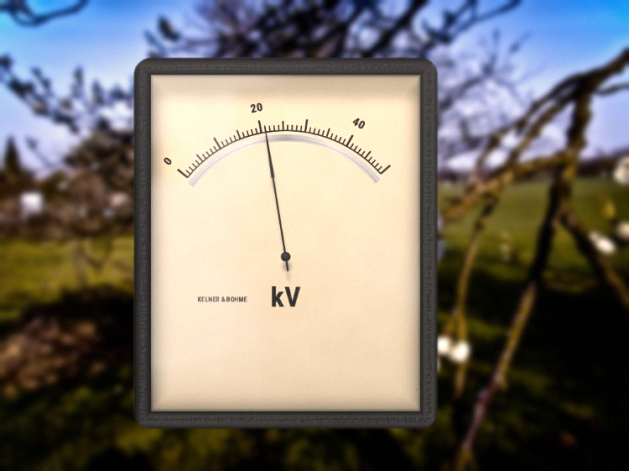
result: 21,kV
